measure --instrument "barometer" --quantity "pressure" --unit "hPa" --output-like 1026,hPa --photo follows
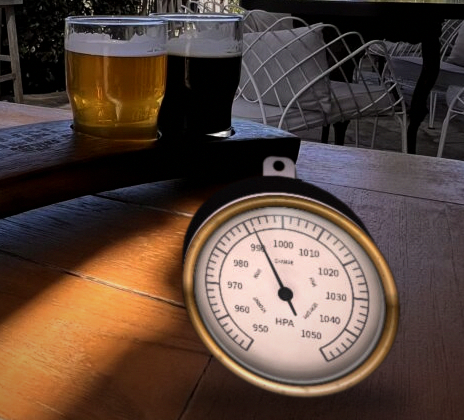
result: 992,hPa
